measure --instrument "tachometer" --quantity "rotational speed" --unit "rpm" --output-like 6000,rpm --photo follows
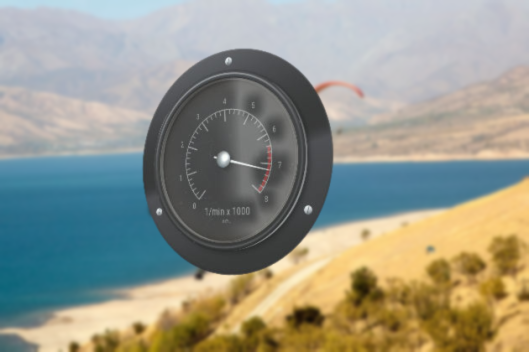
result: 7200,rpm
